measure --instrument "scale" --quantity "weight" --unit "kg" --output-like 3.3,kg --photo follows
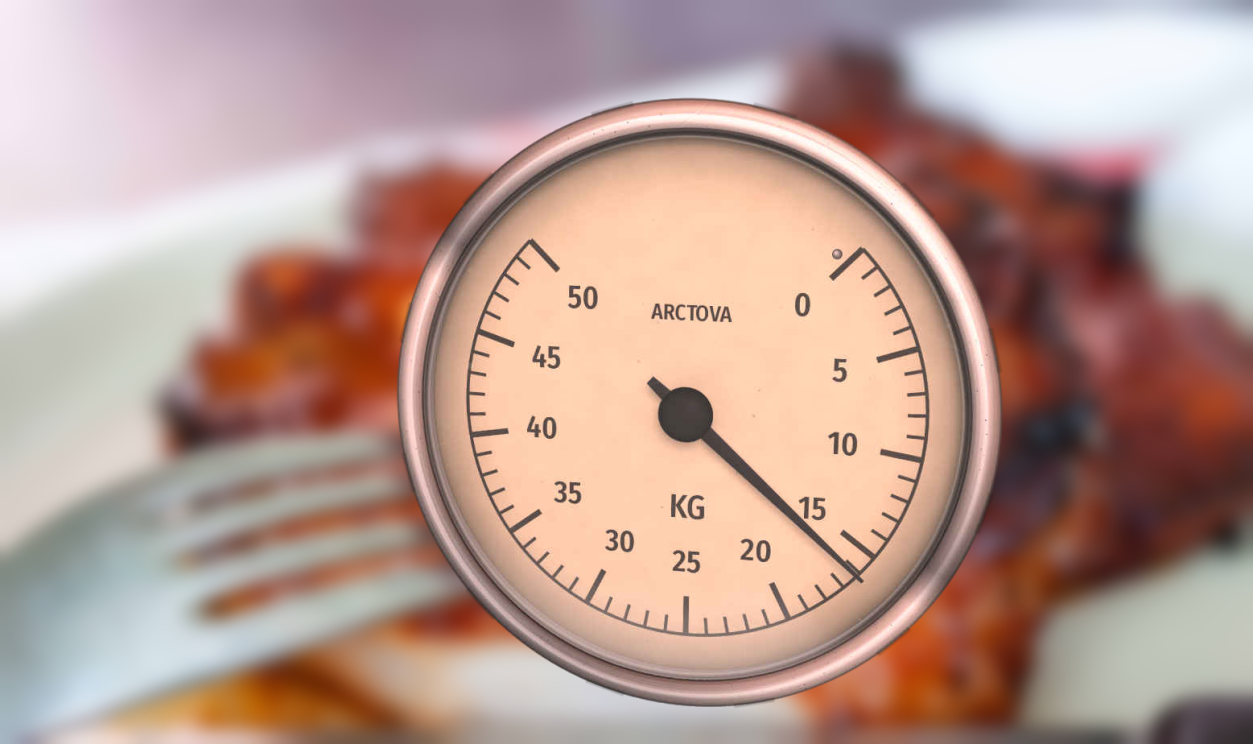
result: 16,kg
